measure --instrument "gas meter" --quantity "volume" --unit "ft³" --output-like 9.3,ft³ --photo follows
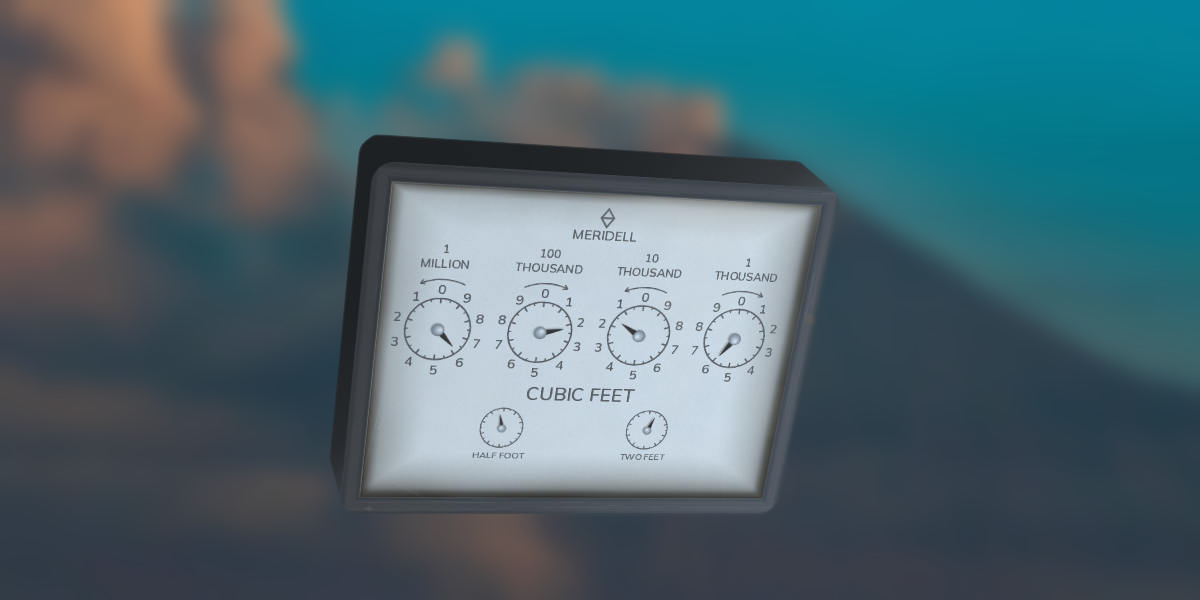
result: 621600,ft³
